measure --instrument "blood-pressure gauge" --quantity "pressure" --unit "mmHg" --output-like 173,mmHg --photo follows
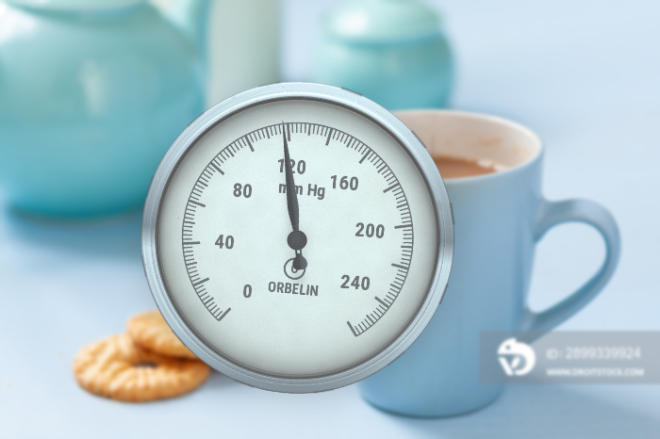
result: 118,mmHg
